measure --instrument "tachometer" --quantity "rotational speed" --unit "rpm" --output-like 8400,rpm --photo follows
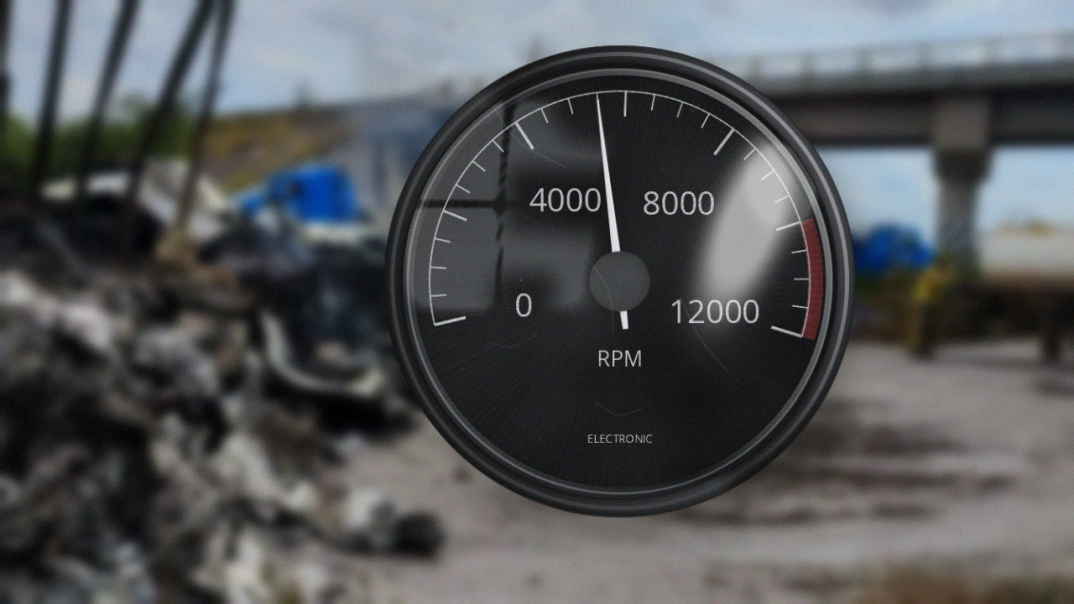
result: 5500,rpm
